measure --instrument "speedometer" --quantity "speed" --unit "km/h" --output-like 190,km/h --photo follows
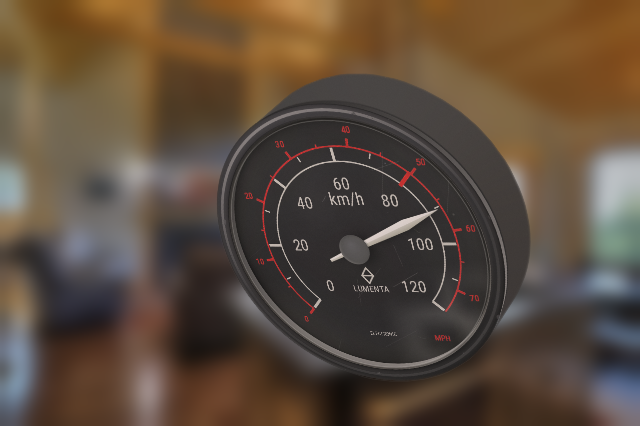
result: 90,km/h
